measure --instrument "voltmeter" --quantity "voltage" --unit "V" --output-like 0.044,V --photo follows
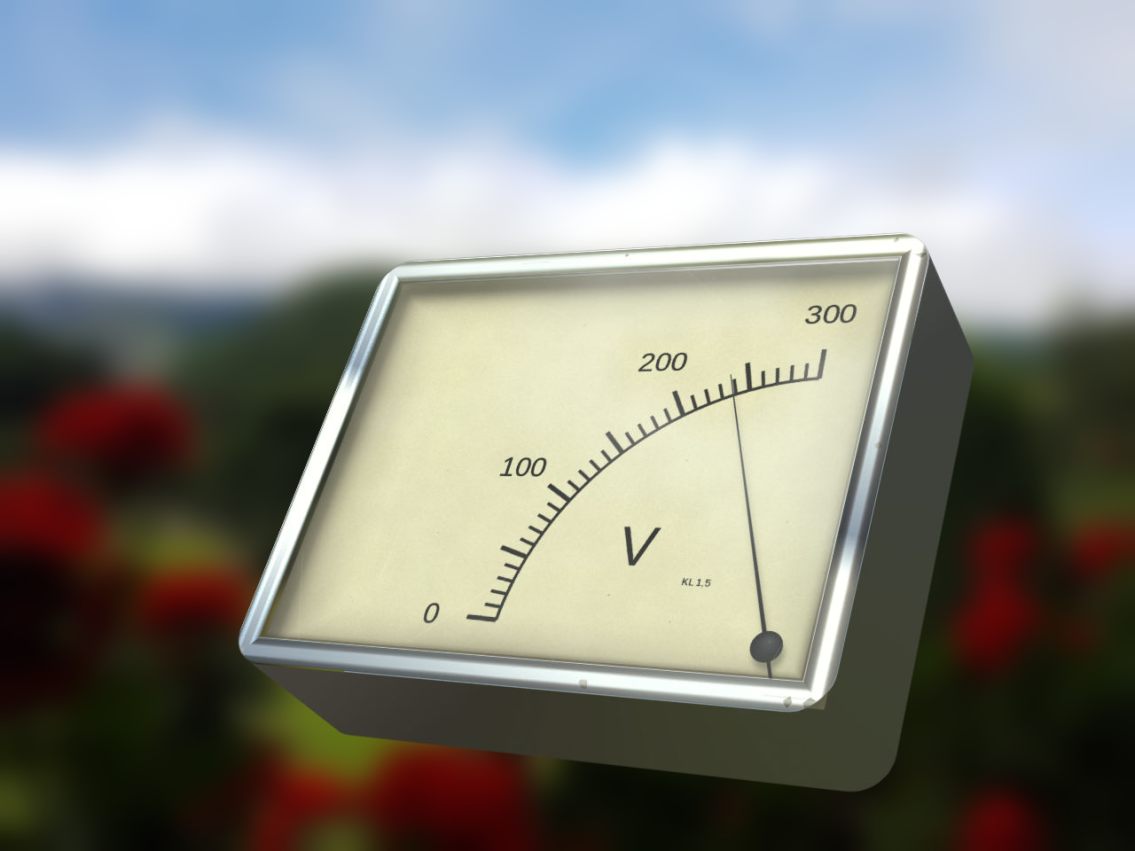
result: 240,V
